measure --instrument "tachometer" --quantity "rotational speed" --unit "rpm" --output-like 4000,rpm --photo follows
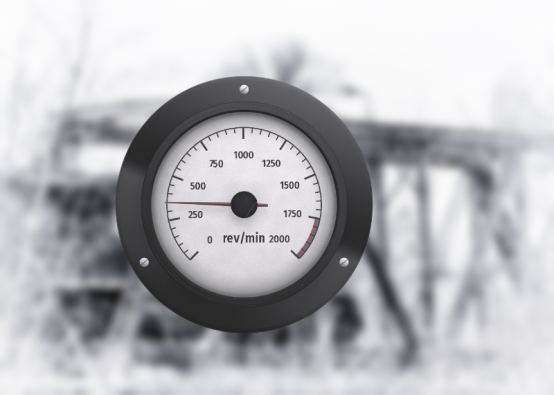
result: 350,rpm
